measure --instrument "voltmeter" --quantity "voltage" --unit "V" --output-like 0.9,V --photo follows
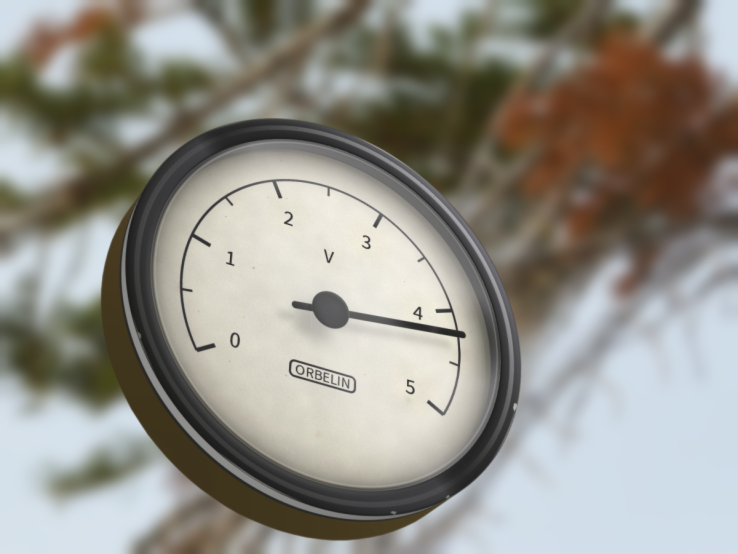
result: 4.25,V
